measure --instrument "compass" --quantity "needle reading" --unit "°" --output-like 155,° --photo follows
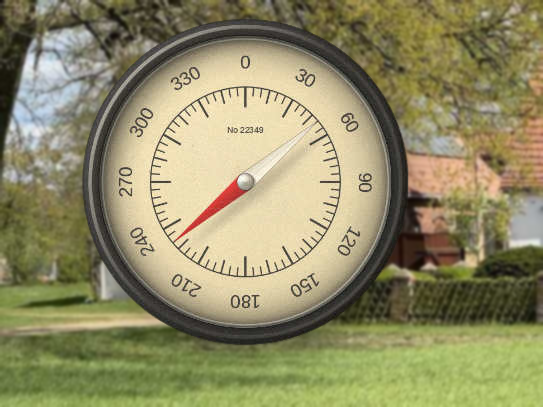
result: 230,°
